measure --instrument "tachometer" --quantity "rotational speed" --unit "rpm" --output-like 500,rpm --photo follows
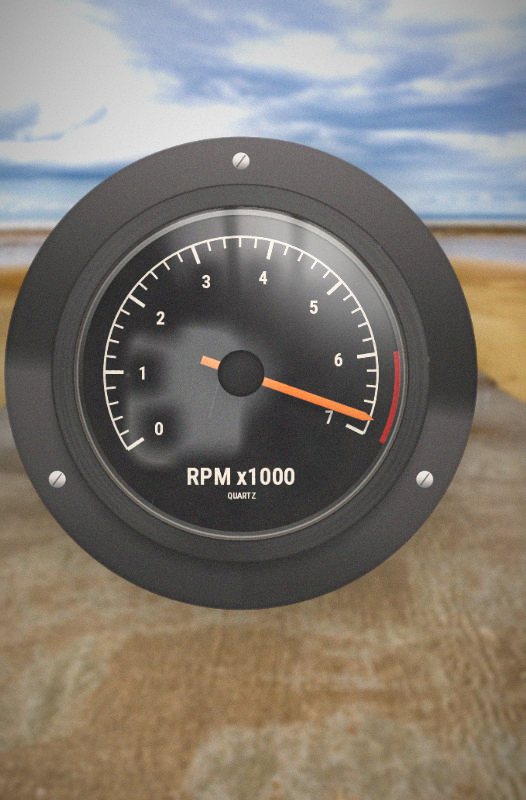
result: 6800,rpm
